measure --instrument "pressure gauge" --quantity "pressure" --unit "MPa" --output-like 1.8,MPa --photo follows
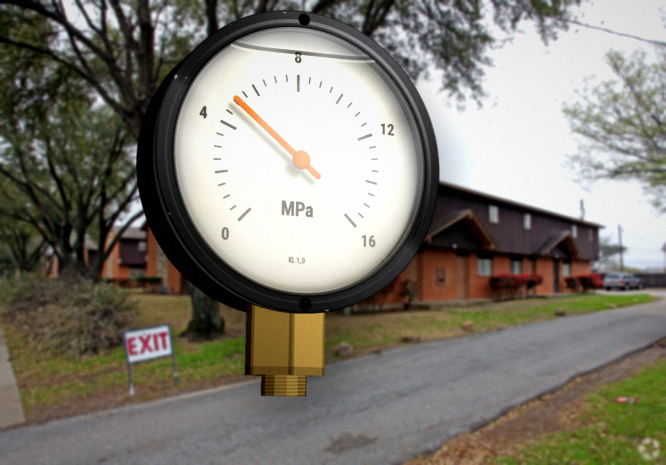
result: 5,MPa
